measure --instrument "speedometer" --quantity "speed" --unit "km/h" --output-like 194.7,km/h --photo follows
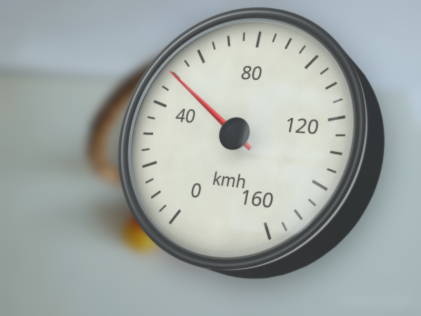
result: 50,km/h
